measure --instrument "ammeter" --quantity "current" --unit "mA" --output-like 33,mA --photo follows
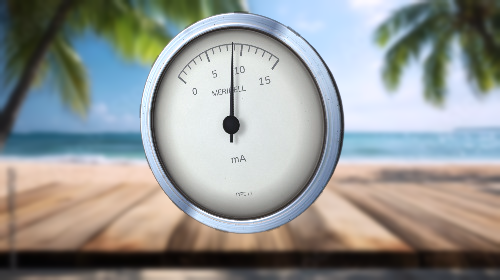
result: 9,mA
